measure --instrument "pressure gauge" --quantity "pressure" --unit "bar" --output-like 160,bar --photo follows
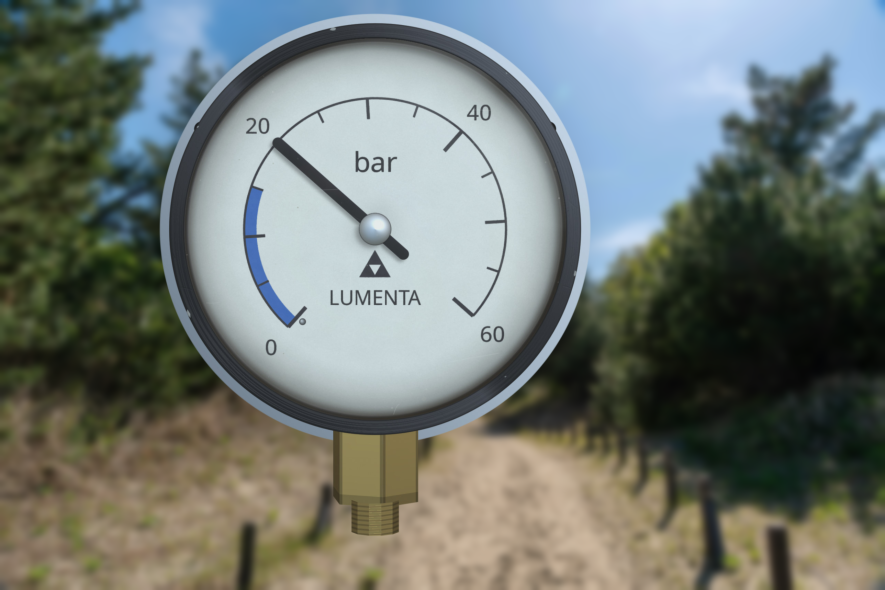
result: 20,bar
